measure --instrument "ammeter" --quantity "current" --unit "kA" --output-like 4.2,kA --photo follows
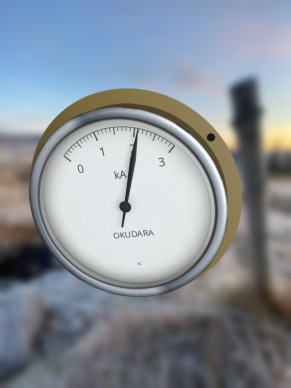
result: 2.1,kA
